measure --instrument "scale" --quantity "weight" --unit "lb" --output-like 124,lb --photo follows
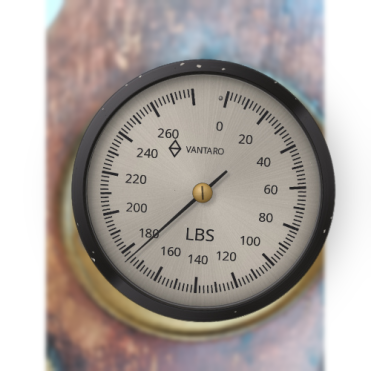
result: 176,lb
